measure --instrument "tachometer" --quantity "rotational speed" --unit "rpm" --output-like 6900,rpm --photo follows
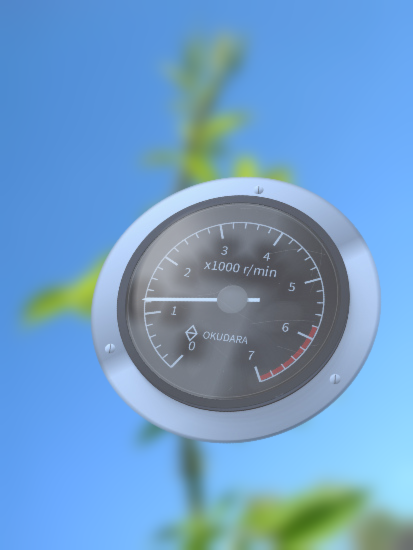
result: 1200,rpm
